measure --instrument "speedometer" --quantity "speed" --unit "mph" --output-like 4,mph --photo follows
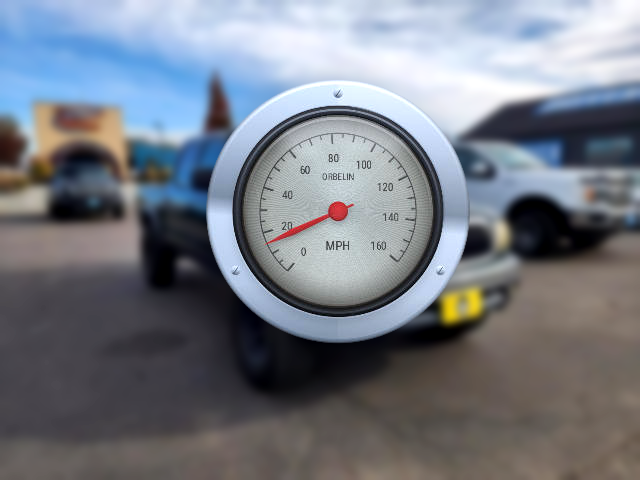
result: 15,mph
